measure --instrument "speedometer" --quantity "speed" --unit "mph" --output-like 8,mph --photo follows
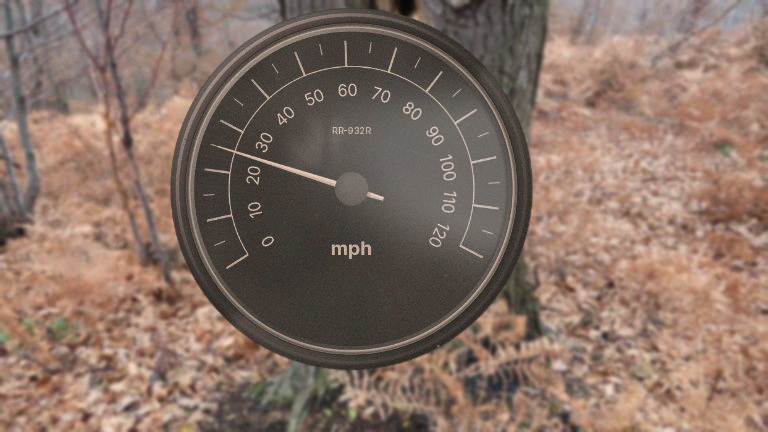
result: 25,mph
